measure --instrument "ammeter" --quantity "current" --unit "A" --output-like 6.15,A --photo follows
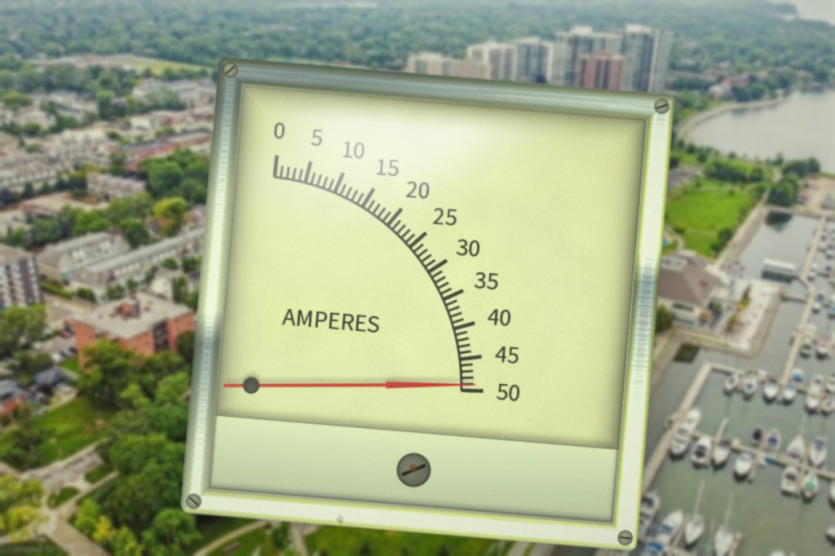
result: 49,A
